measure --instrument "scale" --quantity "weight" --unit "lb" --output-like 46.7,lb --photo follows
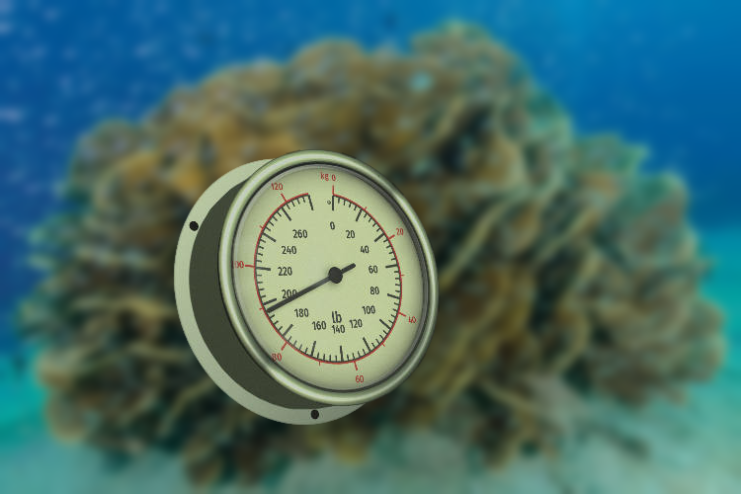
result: 196,lb
